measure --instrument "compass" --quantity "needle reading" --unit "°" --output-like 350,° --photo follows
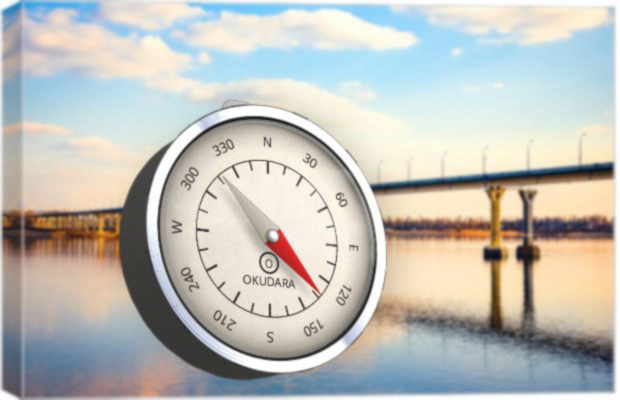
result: 135,°
